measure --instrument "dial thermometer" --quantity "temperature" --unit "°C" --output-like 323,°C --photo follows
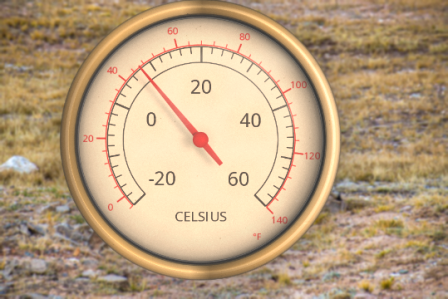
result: 8,°C
